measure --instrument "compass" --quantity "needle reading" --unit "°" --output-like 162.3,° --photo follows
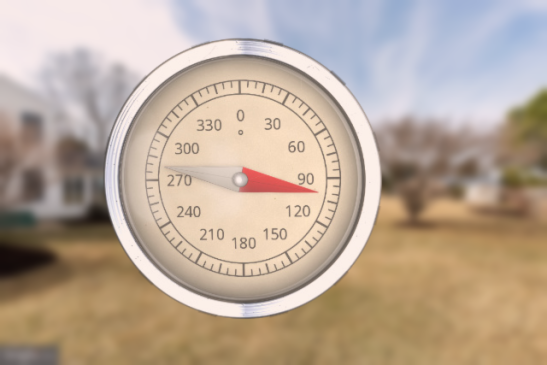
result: 100,°
